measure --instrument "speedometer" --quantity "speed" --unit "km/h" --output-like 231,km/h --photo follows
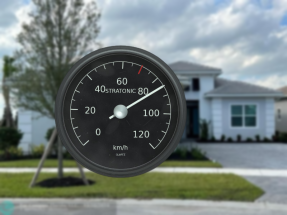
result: 85,km/h
